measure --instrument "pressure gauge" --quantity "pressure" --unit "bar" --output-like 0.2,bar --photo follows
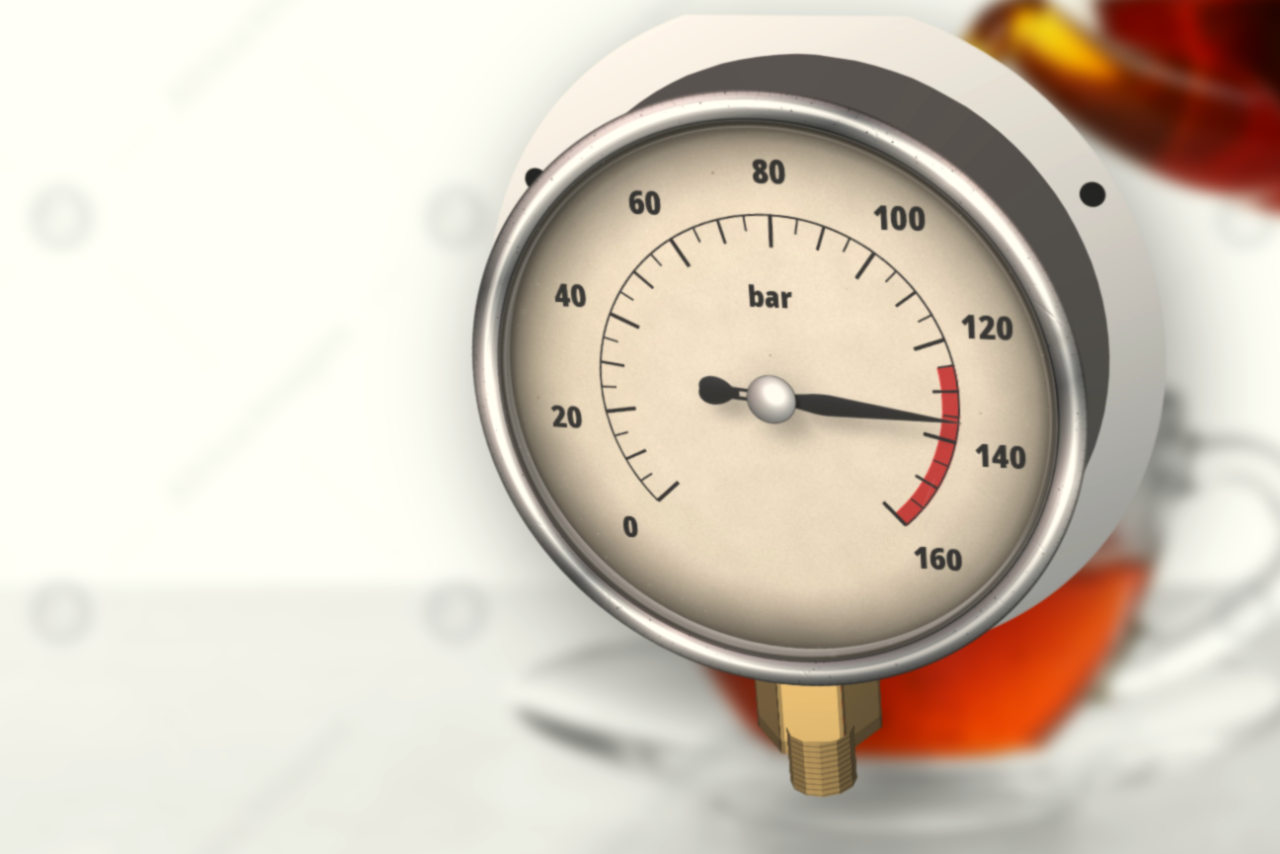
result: 135,bar
